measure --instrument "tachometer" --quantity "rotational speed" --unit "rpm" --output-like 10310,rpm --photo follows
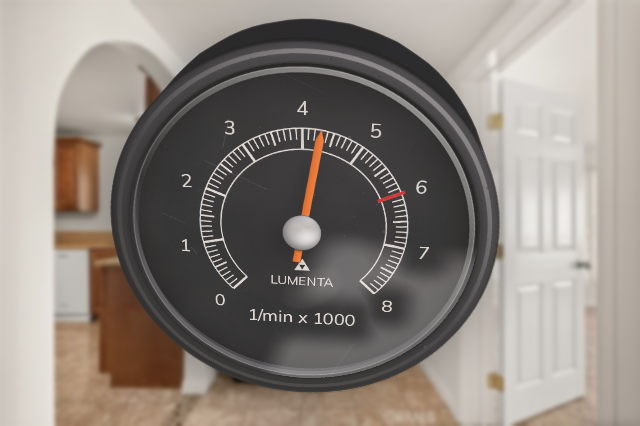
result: 4300,rpm
